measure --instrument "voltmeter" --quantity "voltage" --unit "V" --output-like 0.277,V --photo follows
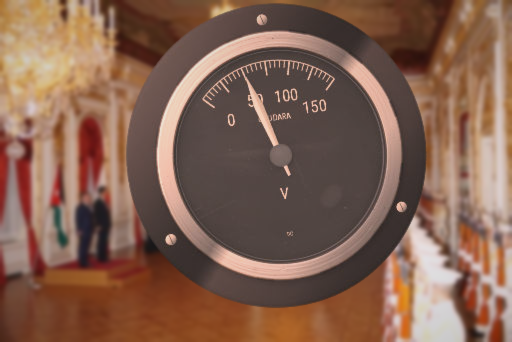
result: 50,V
